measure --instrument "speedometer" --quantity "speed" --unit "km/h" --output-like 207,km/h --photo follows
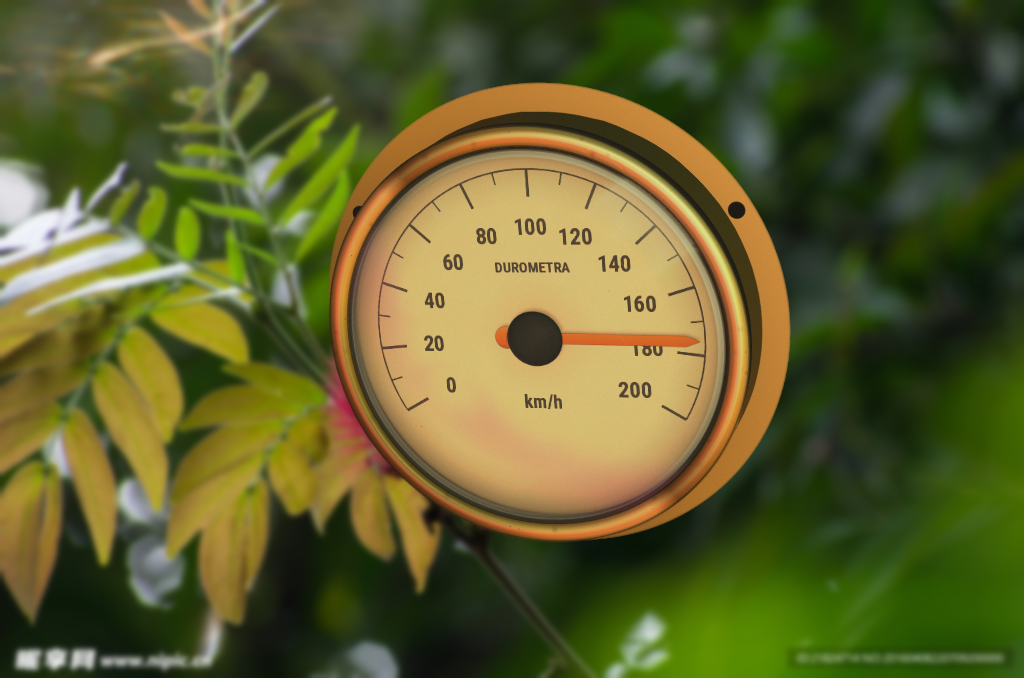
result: 175,km/h
